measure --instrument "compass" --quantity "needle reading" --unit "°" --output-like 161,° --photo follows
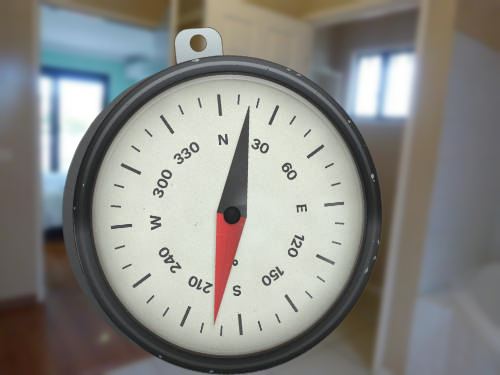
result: 195,°
